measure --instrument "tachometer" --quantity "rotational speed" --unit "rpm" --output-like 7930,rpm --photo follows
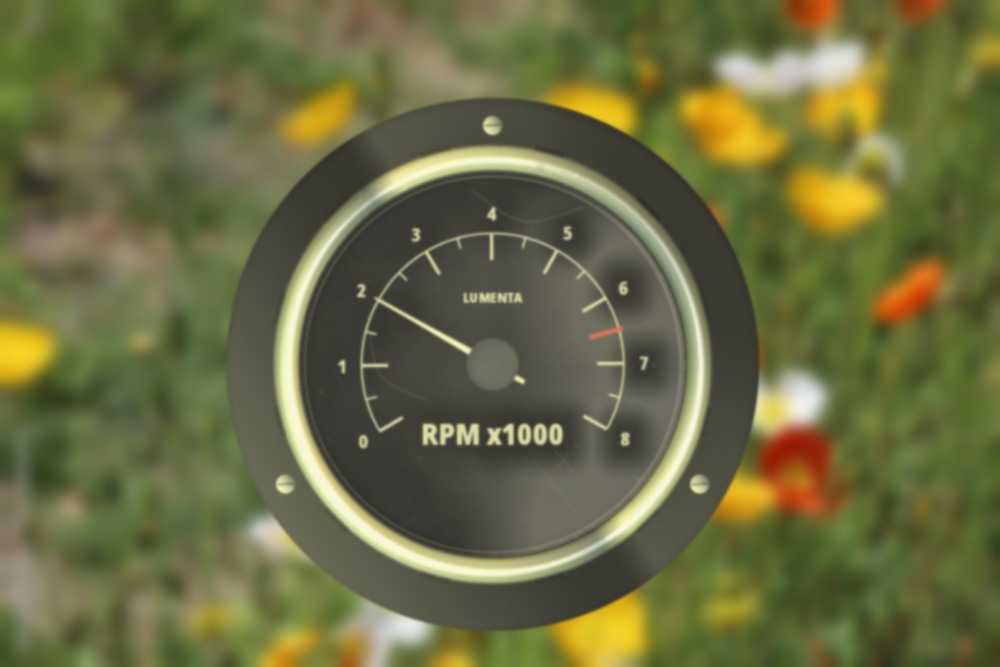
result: 2000,rpm
